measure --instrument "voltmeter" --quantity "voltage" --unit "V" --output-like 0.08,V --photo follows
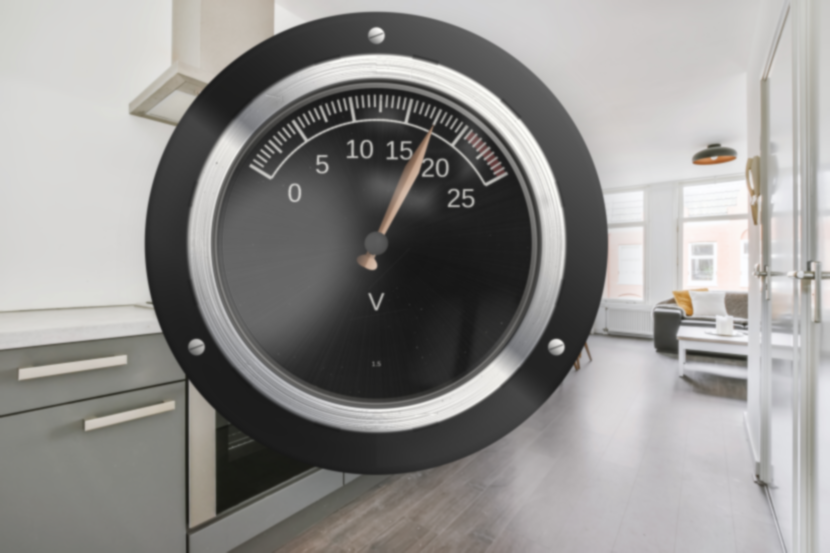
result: 17.5,V
